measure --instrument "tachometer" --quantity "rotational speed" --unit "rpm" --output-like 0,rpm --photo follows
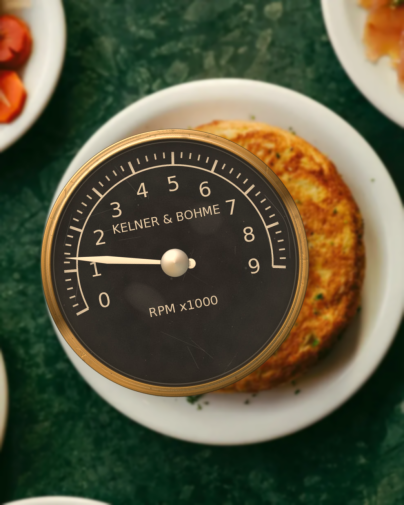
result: 1300,rpm
